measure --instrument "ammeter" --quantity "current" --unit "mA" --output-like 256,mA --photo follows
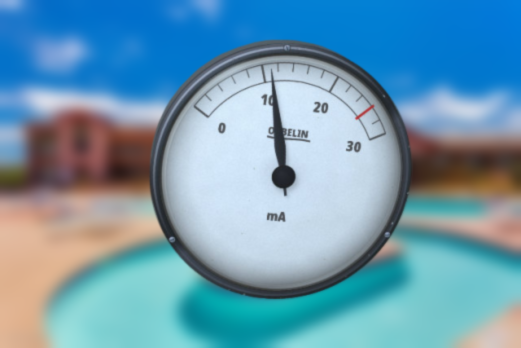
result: 11,mA
